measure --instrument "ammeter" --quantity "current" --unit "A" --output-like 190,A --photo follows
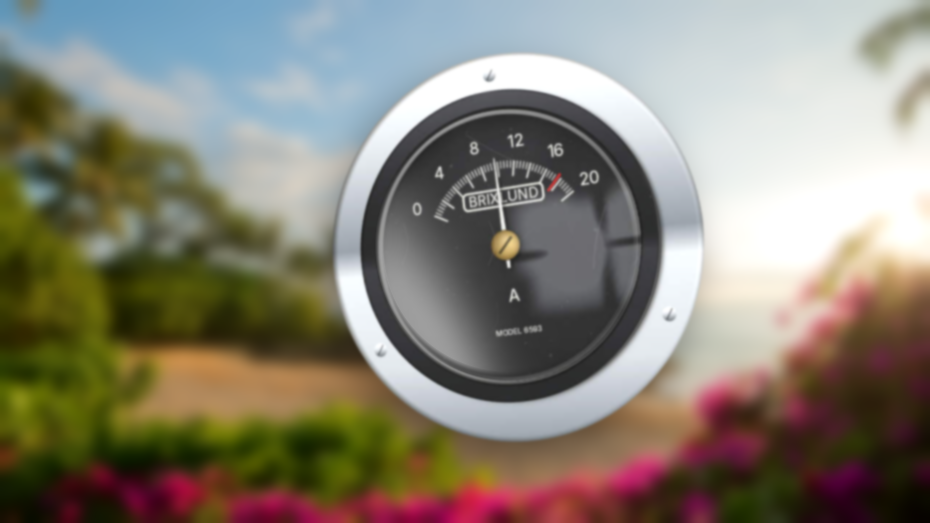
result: 10,A
